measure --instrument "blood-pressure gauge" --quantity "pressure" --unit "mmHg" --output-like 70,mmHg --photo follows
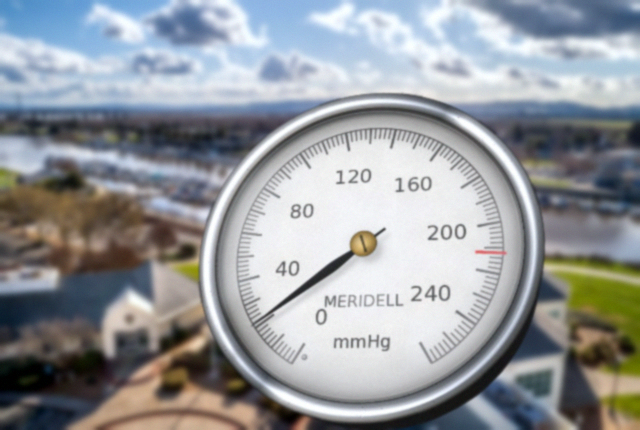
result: 20,mmHg
